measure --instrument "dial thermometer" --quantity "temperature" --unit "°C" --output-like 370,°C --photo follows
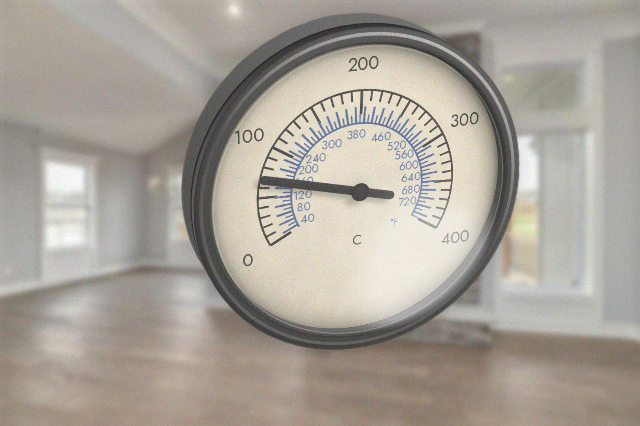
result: 70,°C
